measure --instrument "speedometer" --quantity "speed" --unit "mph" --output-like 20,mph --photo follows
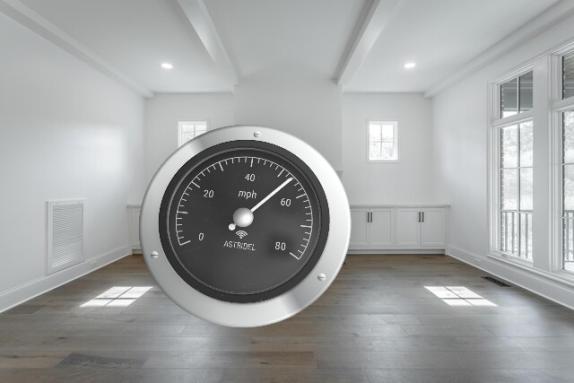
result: 54,mph
